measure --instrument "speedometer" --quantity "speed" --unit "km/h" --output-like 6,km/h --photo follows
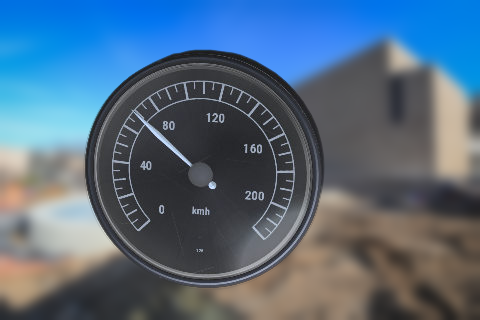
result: 70,km/h
